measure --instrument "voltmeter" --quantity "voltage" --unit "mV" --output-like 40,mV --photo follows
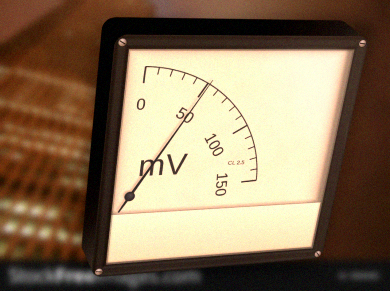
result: 50,mV
